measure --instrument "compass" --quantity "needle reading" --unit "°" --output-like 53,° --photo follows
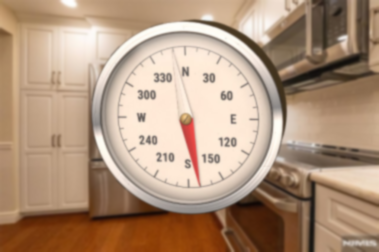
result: 170,°
